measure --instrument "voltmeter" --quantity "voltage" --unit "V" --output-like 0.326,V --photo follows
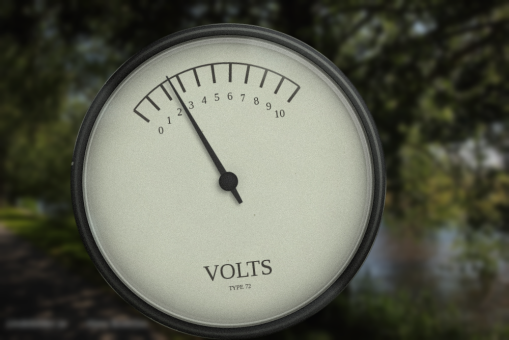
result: 2.5,V
